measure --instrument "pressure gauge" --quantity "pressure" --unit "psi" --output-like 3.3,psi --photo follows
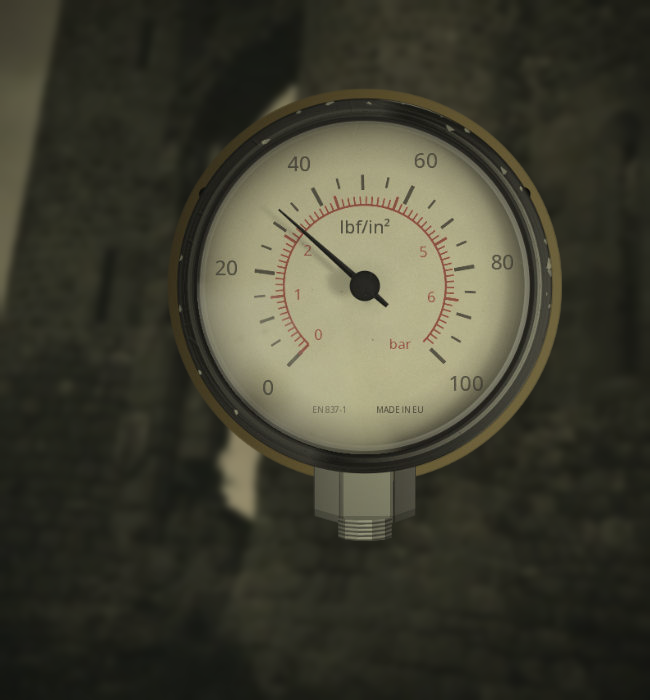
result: 32.5,psi
